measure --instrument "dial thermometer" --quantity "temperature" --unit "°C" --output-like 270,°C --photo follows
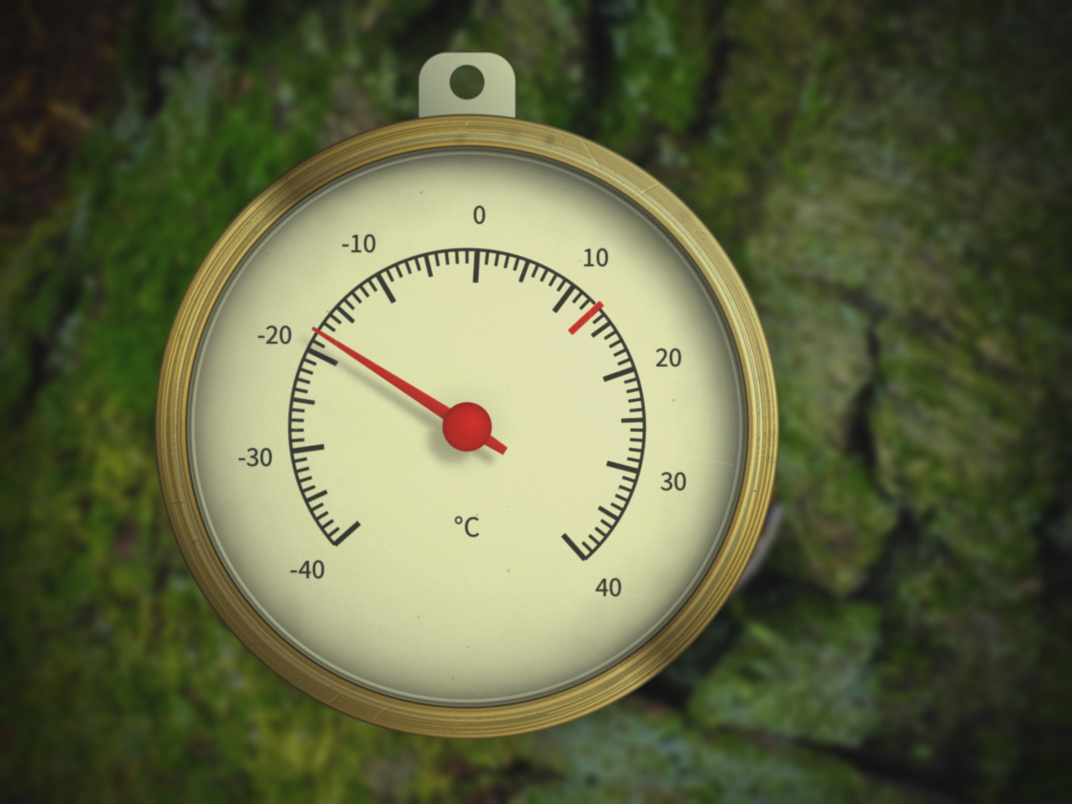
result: -18,°C
